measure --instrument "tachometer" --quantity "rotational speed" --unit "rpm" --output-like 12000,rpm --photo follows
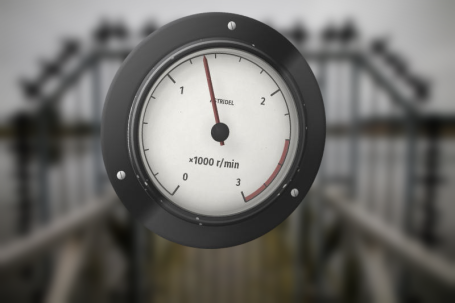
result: 1300,rpm
